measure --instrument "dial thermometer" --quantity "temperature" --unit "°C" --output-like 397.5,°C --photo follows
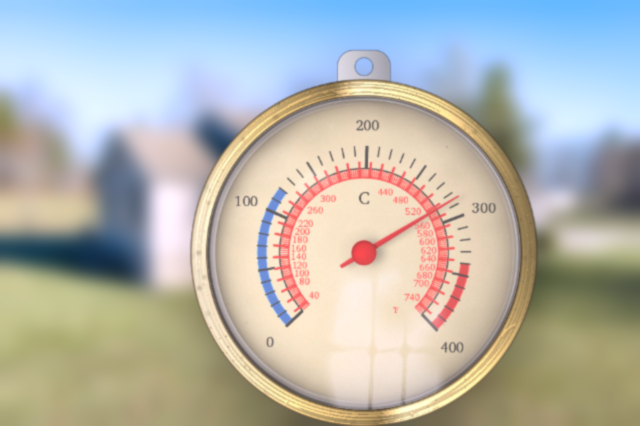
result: 285,°C
